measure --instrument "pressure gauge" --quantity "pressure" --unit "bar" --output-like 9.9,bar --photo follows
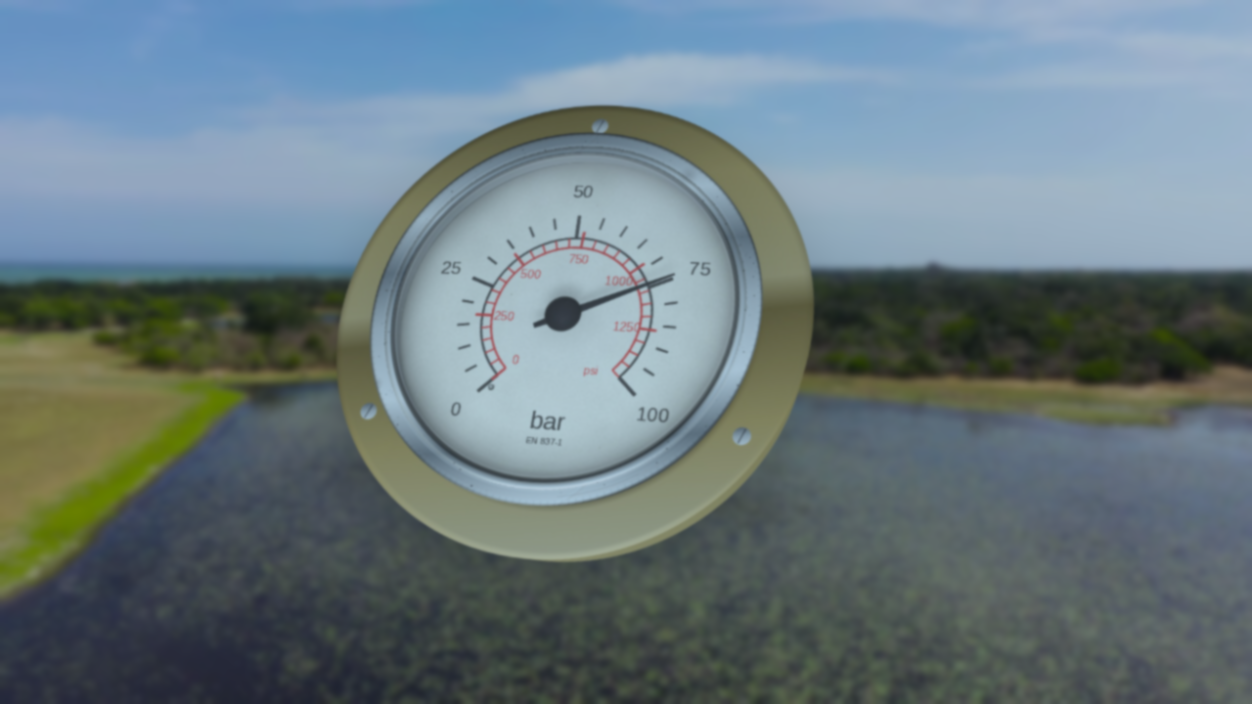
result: 75,bar
